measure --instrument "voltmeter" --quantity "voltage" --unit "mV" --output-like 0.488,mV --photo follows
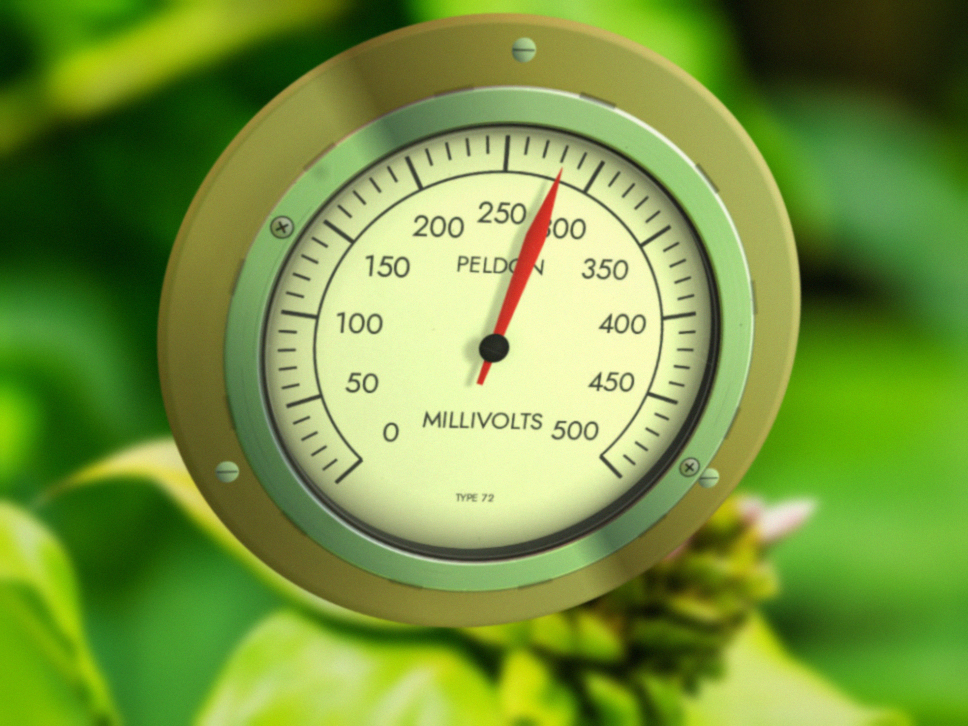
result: 280,mV
